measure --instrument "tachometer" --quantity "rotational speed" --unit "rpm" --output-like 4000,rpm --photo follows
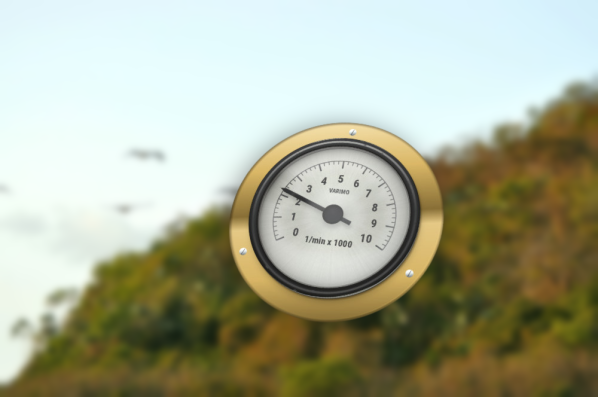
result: 2200,rpm
